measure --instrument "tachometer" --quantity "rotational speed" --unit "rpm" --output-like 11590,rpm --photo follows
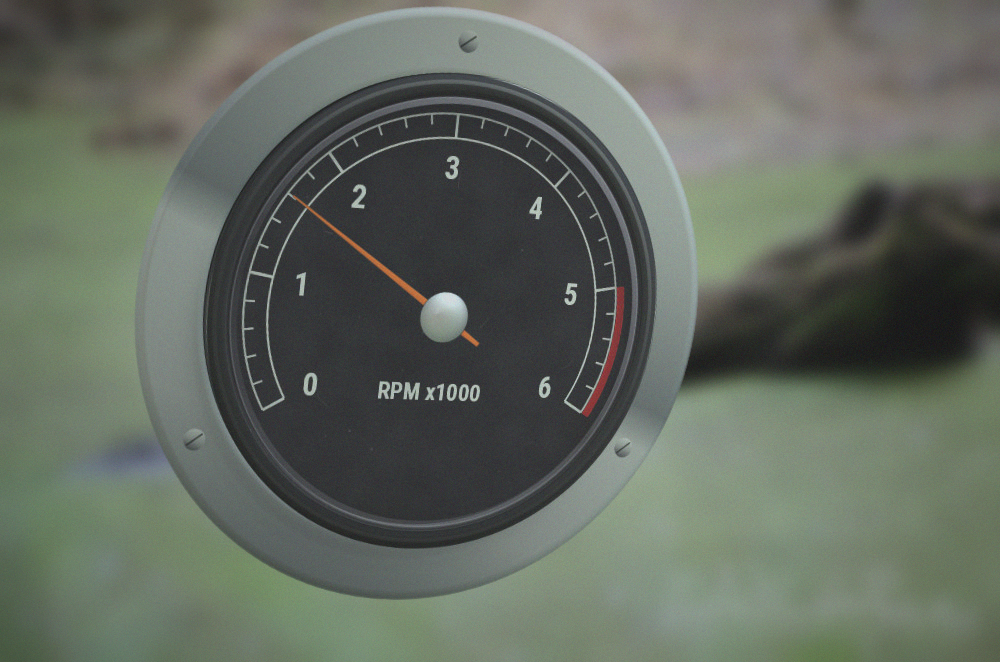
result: 1600,rpm
